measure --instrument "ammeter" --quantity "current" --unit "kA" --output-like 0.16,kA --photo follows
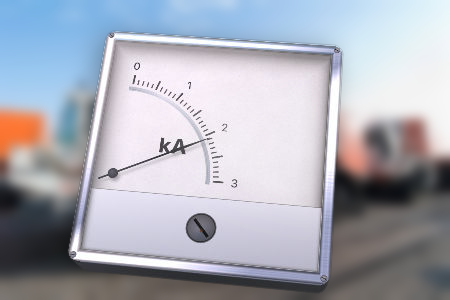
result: 2.1,kA
